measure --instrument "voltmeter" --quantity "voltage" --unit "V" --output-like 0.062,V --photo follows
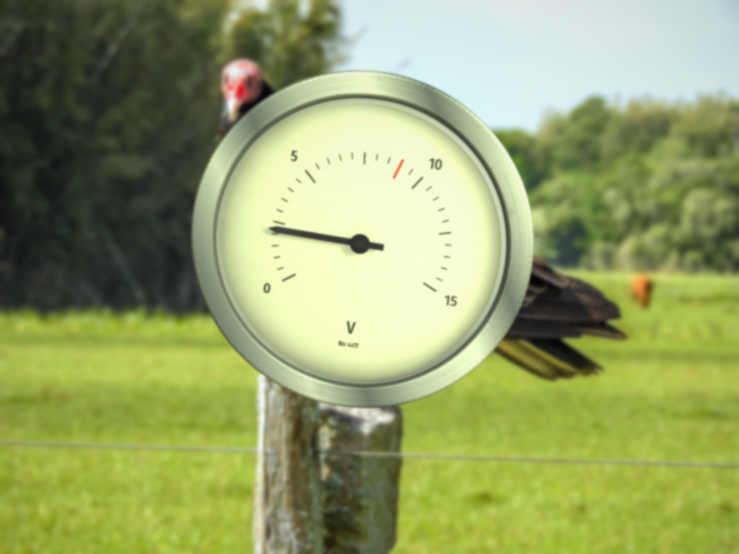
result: 2.25,V
